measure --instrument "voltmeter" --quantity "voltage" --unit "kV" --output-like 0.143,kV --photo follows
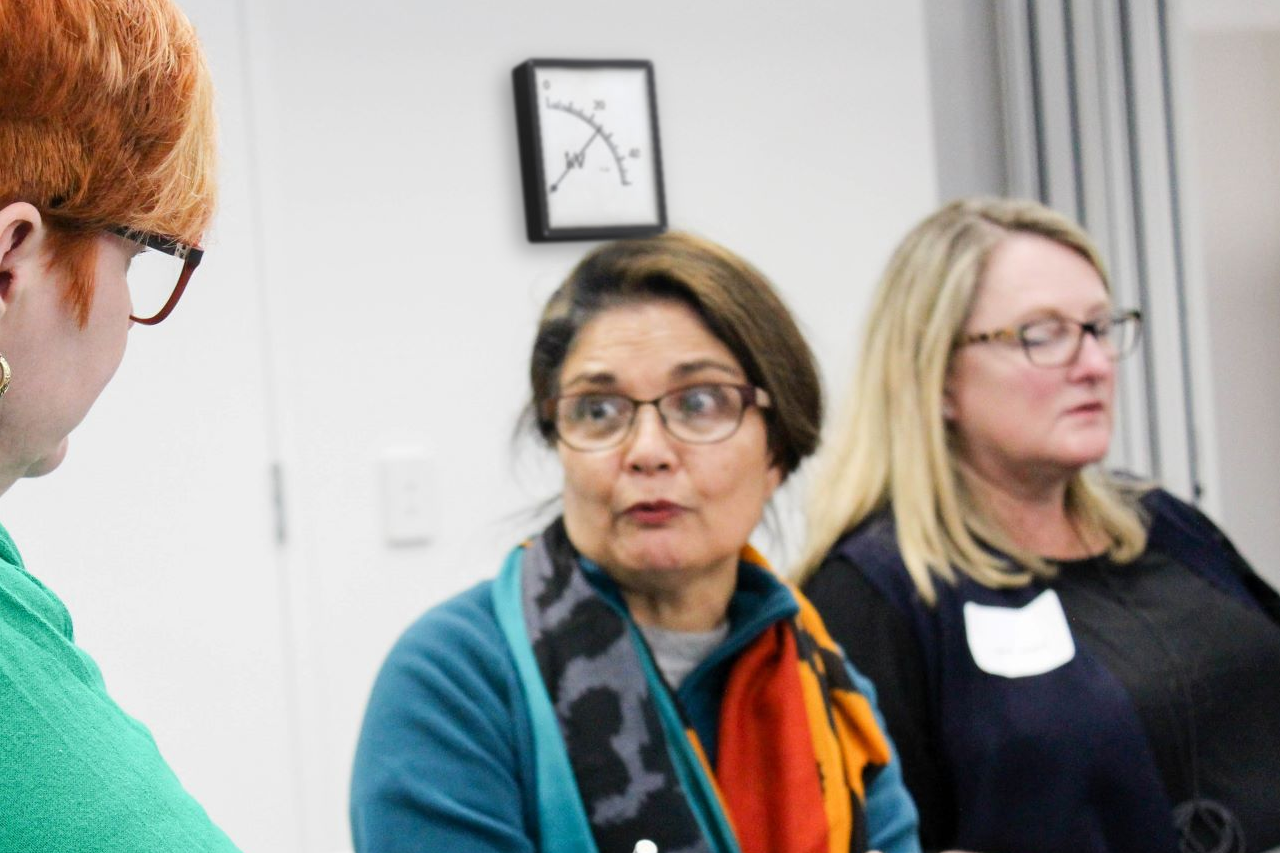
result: 25,kV
